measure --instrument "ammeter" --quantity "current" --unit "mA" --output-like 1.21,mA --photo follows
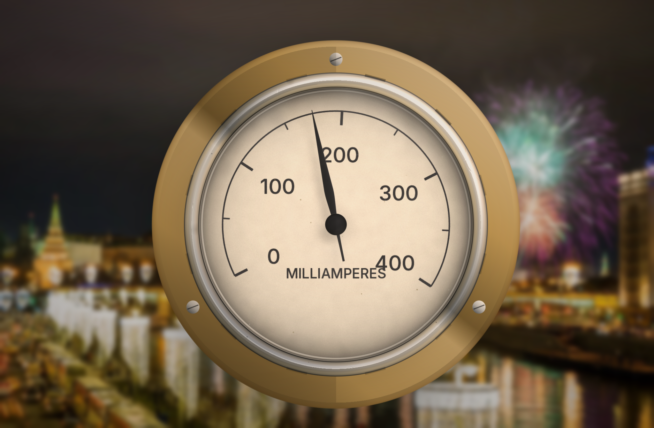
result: 175,mA
